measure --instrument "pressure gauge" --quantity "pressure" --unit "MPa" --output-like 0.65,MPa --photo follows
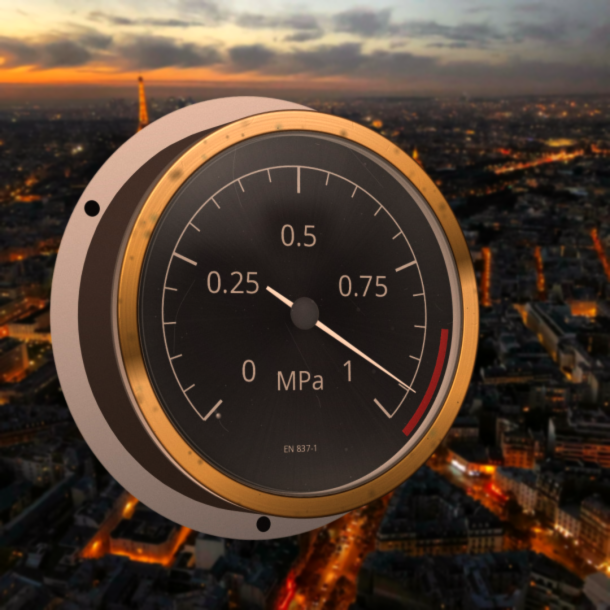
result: 0.95,MPa
